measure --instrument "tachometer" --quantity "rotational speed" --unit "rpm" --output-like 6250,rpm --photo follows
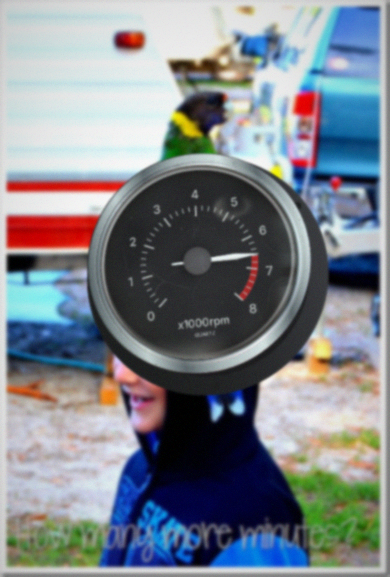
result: 6600,rpm
